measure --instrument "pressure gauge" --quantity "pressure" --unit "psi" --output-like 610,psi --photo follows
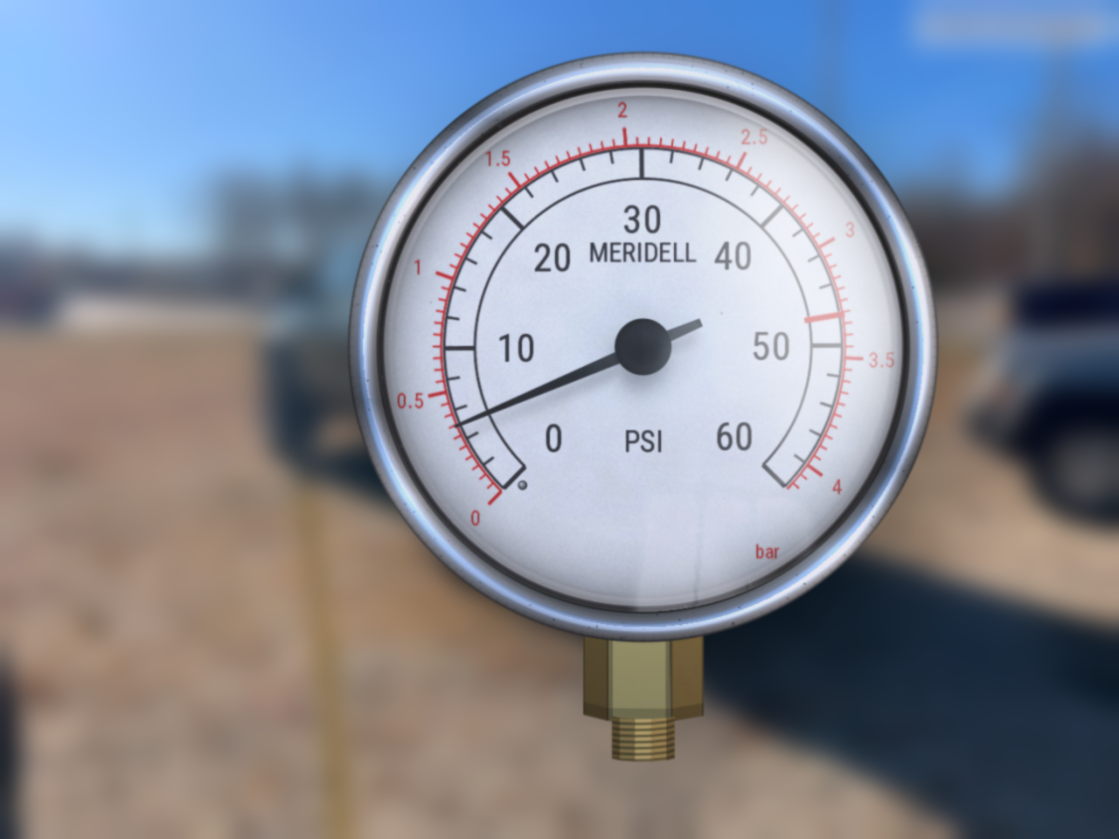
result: 5,psi
